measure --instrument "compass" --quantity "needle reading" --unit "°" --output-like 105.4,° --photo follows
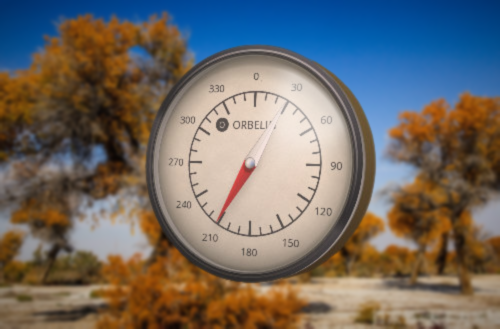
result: 210,°
